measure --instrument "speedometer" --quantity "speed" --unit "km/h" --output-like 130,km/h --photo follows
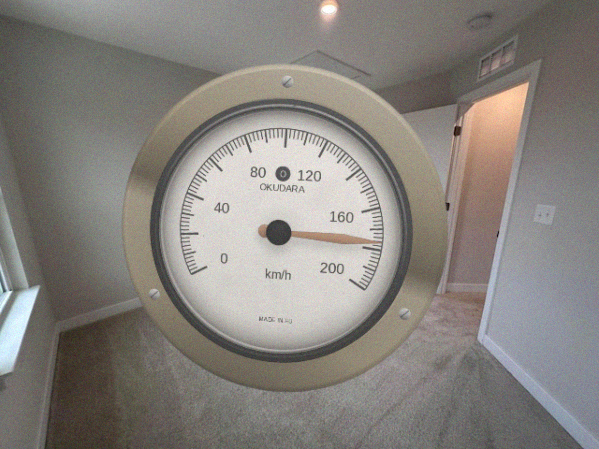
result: 176,km/h
